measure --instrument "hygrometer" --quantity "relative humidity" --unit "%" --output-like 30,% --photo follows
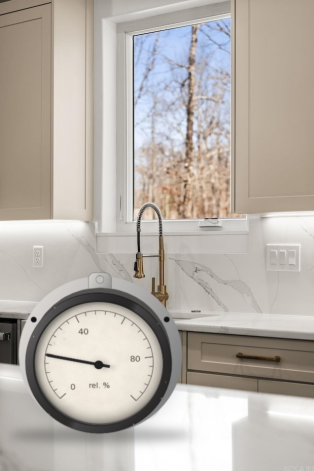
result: 20,%
